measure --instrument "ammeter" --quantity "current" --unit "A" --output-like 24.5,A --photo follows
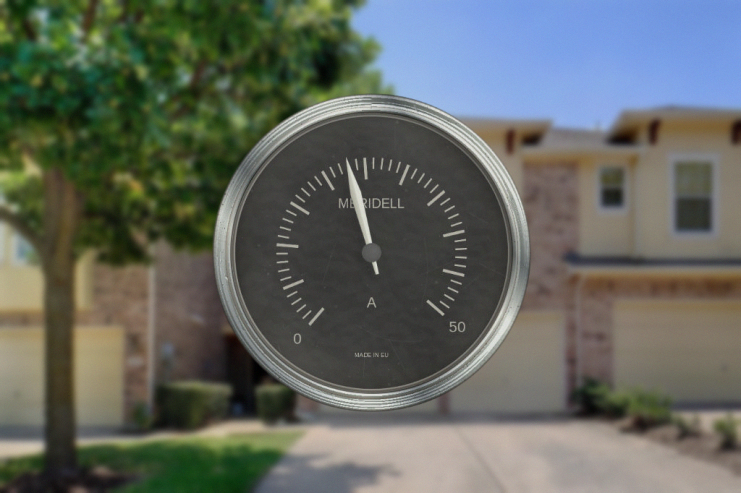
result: 23,A
